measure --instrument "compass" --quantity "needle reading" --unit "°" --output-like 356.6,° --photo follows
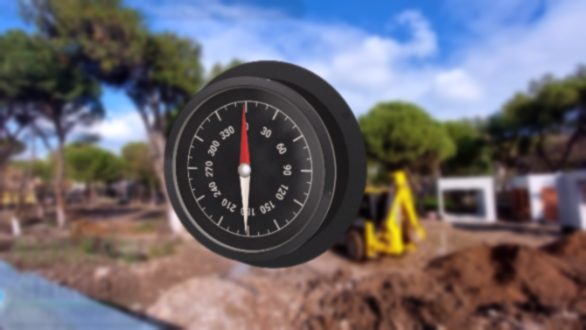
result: 0,°
